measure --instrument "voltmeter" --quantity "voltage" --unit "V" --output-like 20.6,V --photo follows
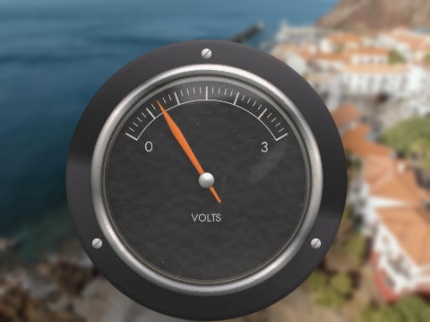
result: 0.7,V
